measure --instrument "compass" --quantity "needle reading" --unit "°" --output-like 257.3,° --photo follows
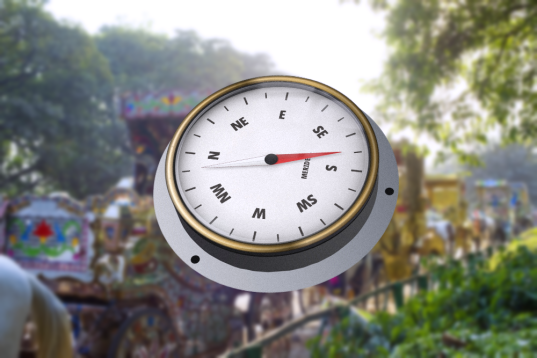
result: 165,°
